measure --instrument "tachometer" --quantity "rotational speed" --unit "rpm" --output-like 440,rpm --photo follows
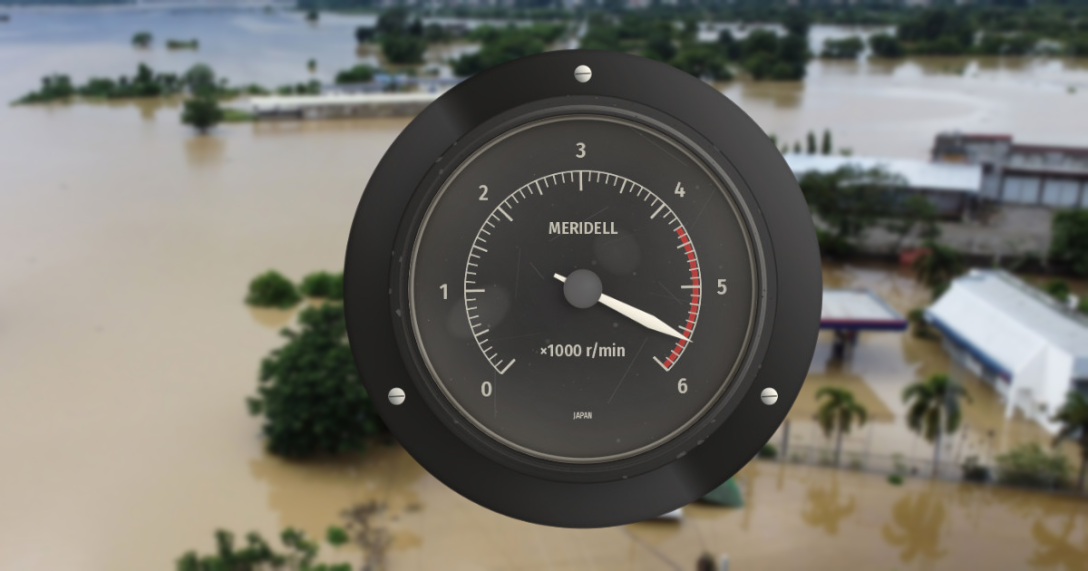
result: 5600,rpm
